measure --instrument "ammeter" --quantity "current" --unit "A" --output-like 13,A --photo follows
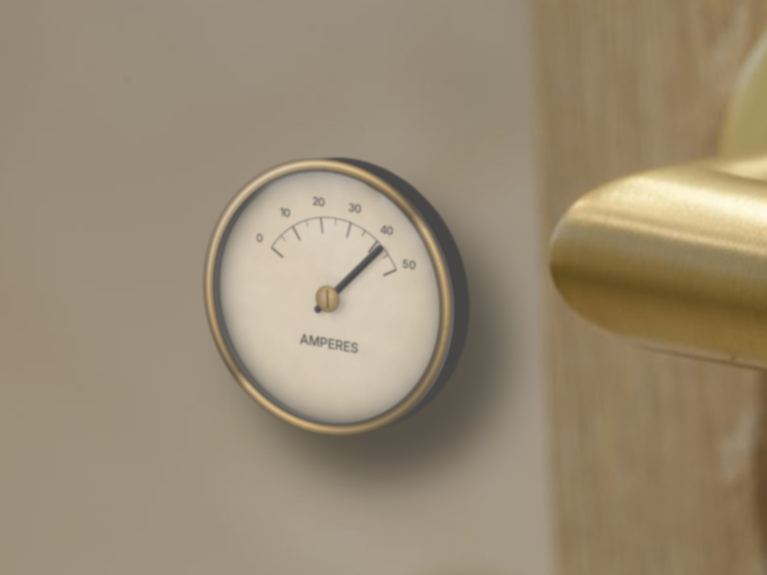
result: 42.5,A
